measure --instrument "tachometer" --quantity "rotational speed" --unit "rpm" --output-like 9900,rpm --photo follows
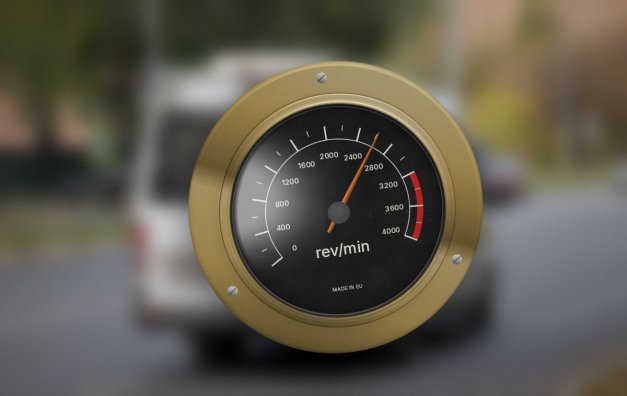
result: 2600,rpm
